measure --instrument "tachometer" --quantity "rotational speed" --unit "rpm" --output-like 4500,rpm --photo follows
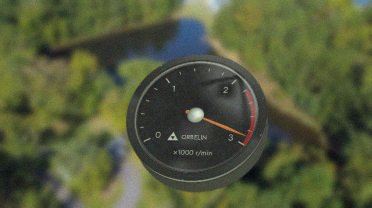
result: 2900,rpm
